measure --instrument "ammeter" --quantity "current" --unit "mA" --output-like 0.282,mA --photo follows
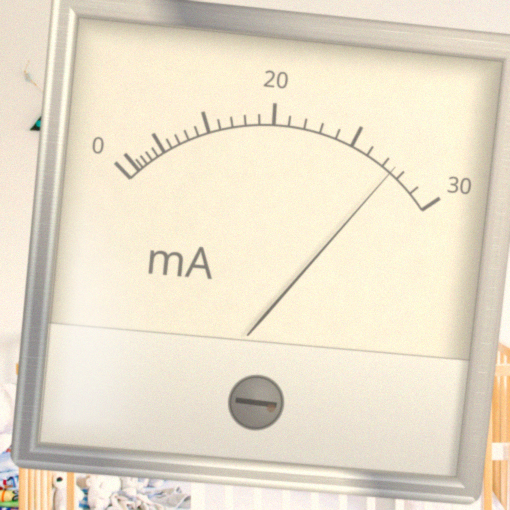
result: 27.5,mA
